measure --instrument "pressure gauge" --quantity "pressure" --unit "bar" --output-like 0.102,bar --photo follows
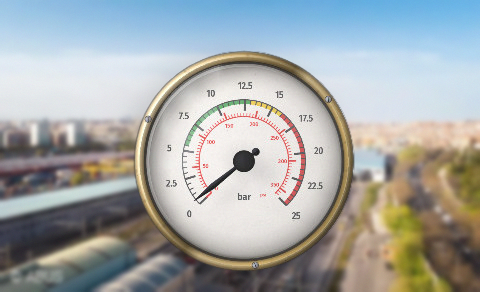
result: 0.5,bar
